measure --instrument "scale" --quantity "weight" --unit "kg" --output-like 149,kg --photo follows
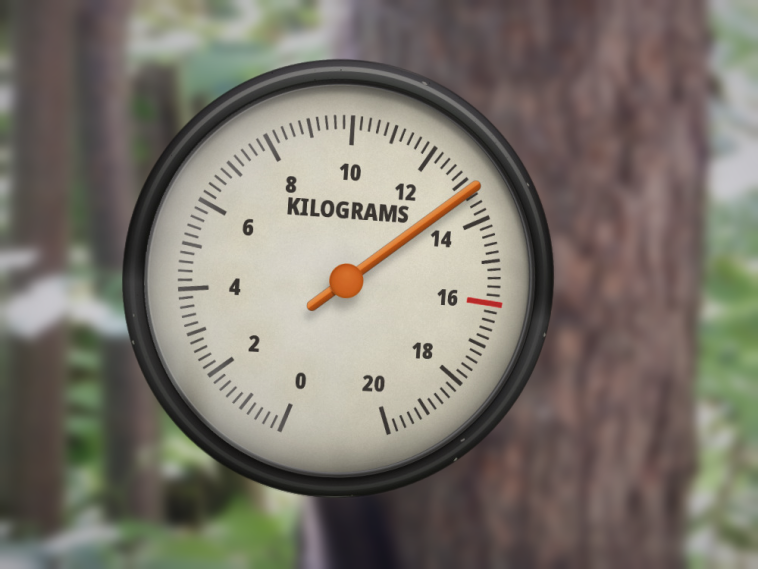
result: 13.2,kg
